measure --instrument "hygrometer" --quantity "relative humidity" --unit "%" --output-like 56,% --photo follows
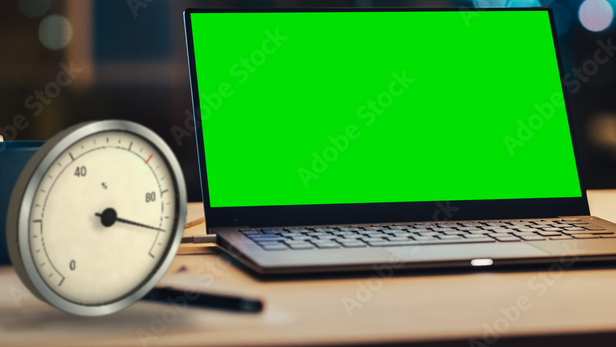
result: 92,%
